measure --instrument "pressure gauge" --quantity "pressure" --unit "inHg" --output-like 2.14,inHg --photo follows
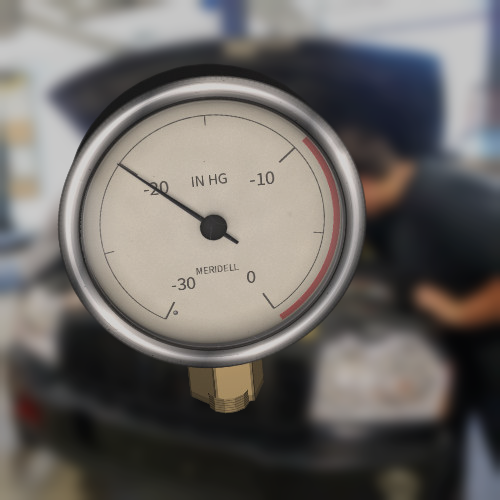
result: -20,inHg
